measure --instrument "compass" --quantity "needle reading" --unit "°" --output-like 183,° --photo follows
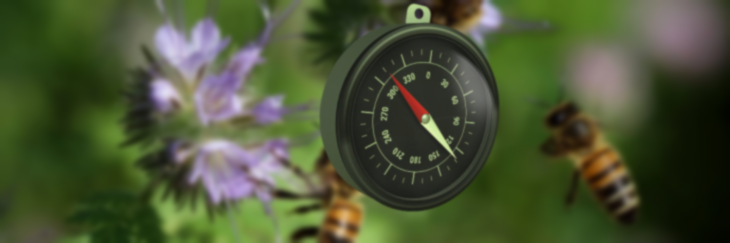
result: 310,°
